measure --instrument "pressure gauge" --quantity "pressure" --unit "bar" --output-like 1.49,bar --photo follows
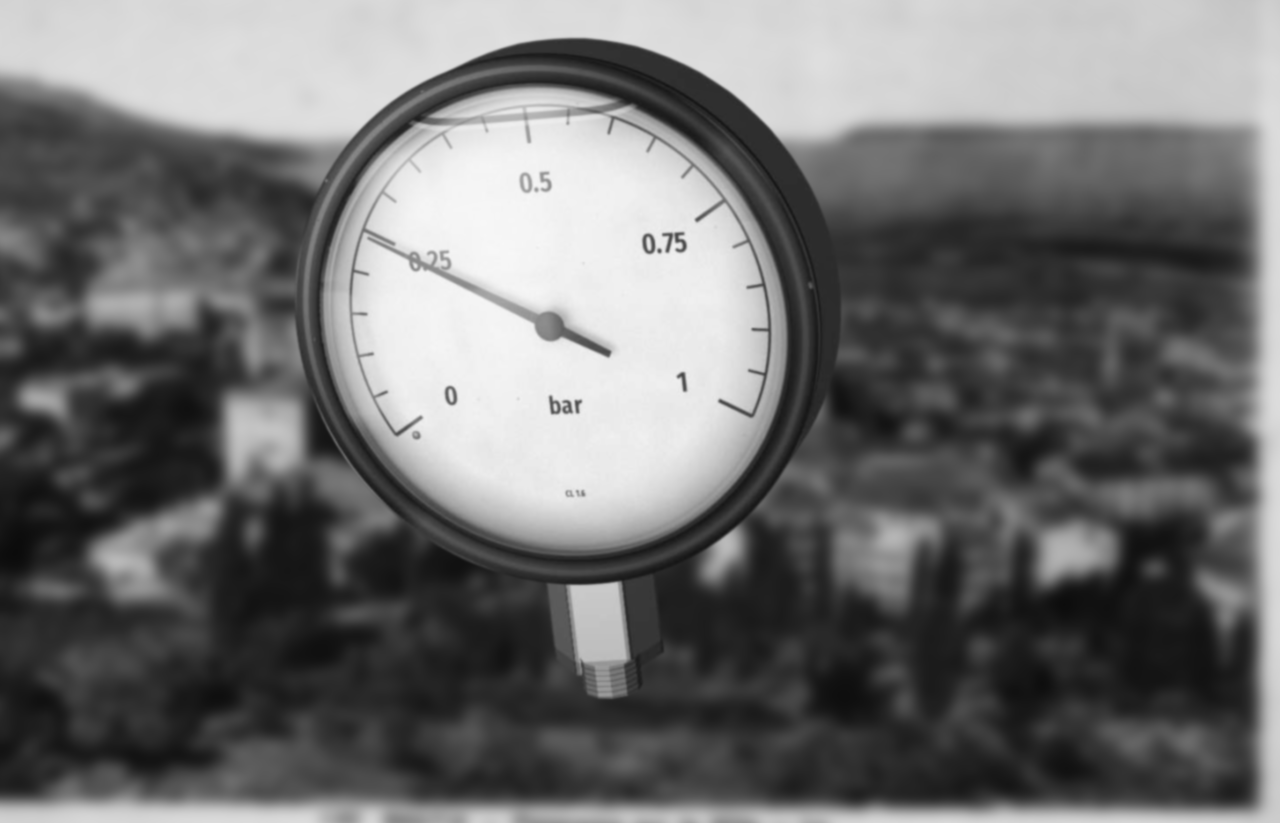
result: 0.25,bar
